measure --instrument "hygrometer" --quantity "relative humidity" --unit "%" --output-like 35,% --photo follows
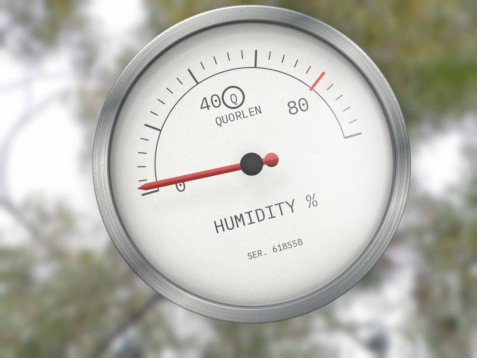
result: 2,%
